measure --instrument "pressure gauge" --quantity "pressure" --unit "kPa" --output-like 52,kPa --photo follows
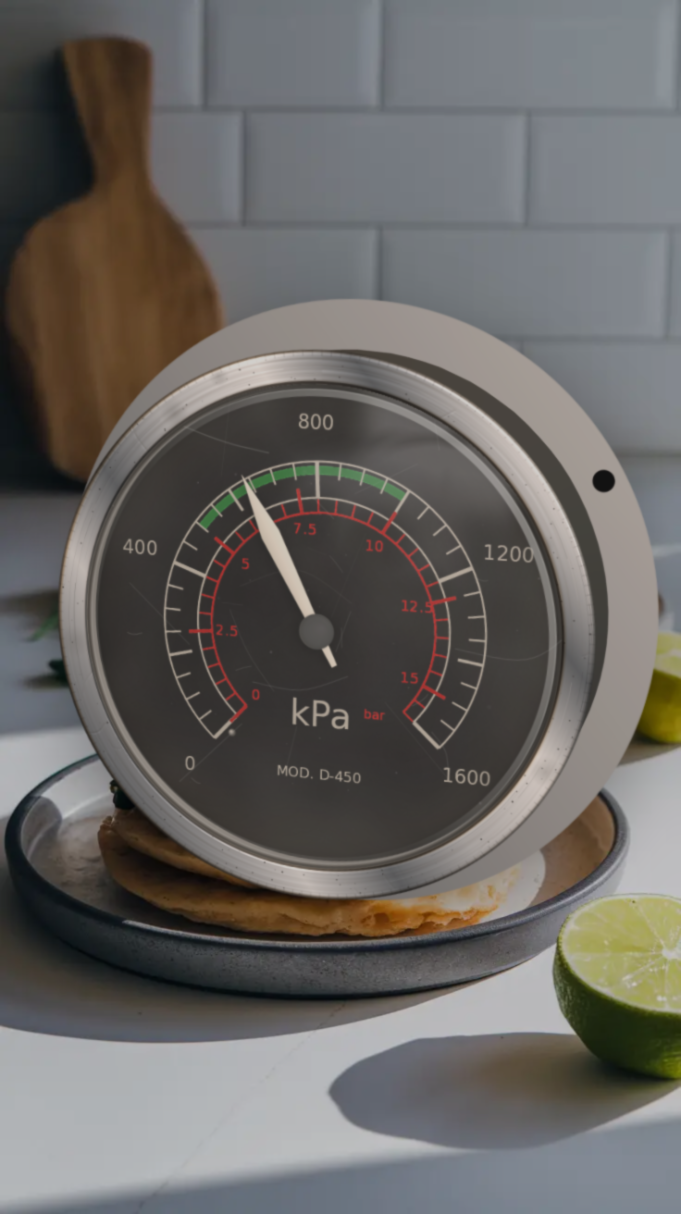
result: 650,kPa
